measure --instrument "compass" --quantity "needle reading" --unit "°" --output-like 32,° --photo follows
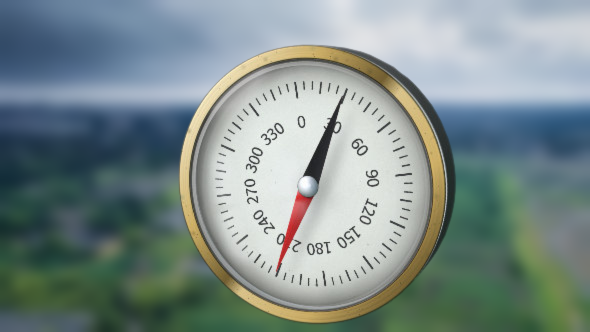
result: 210,°
